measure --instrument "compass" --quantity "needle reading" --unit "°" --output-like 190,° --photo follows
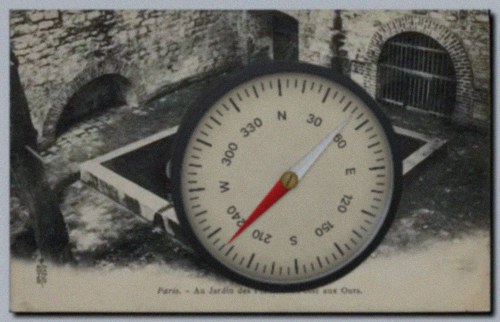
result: 230,°
